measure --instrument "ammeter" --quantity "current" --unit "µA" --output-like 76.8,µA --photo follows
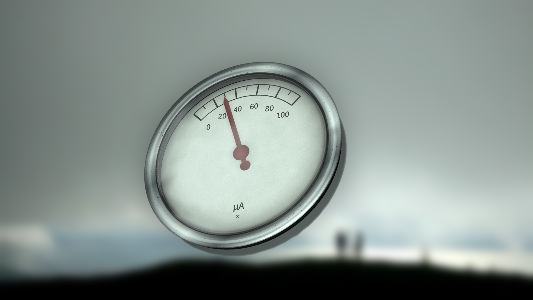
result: 30,µA
